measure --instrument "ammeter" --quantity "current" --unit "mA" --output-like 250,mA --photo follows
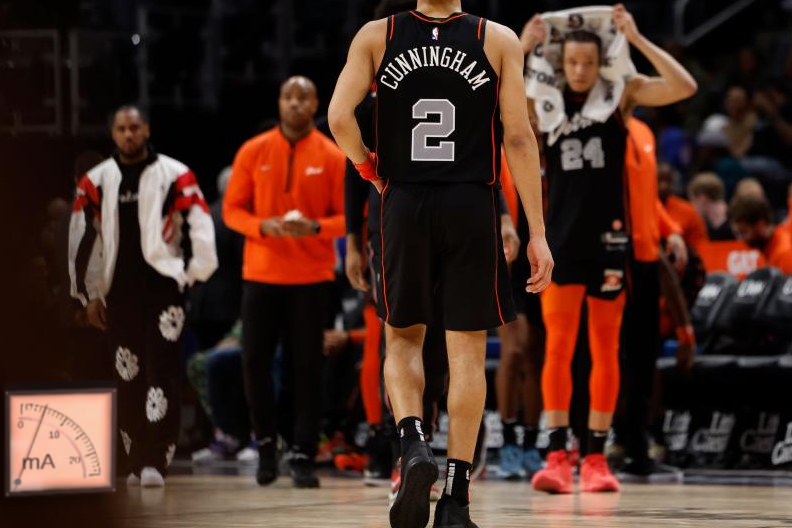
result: 5,mA
